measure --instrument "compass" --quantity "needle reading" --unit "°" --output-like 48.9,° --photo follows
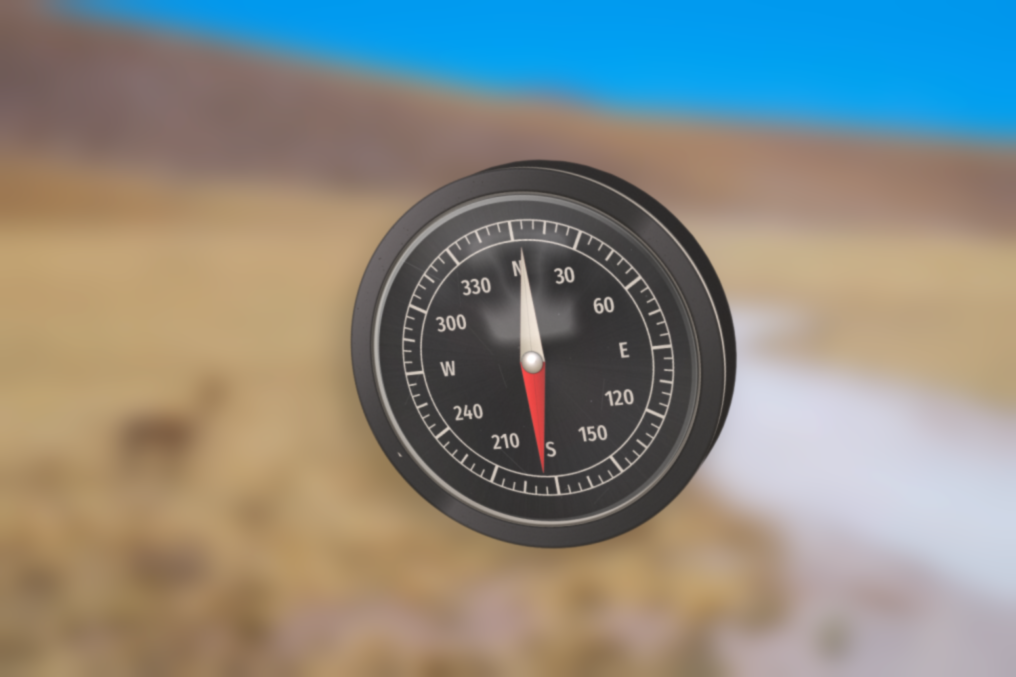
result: 185,°
